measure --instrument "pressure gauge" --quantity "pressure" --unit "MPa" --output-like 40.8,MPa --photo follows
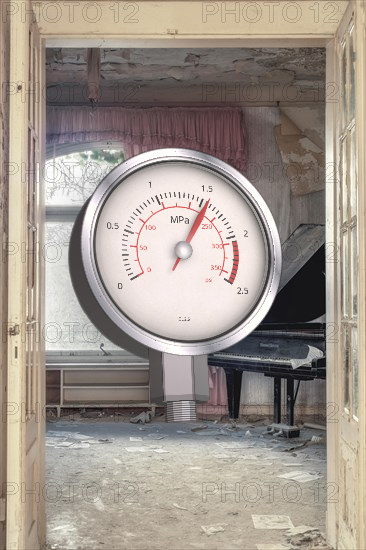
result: 1.55,MPa
